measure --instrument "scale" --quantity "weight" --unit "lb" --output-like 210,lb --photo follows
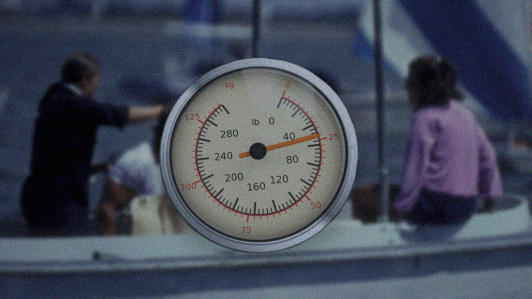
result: 52,lb
